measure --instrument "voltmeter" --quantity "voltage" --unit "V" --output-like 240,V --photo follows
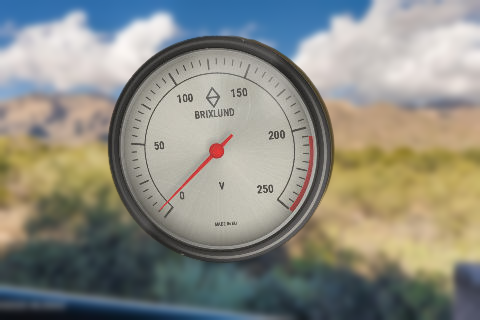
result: 5,V
